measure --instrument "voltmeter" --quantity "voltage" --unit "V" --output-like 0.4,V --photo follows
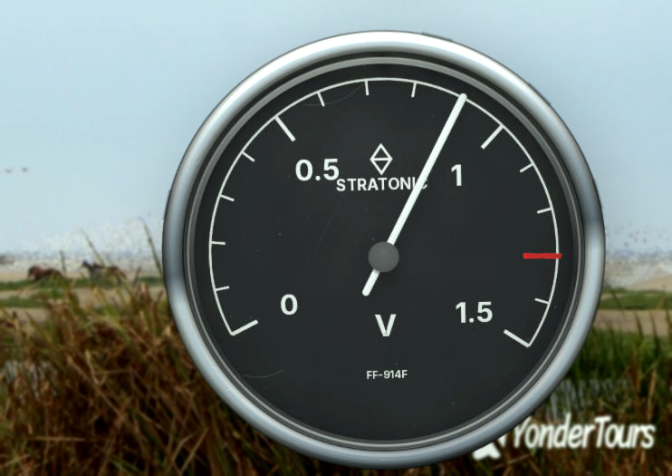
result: 0.9,V
